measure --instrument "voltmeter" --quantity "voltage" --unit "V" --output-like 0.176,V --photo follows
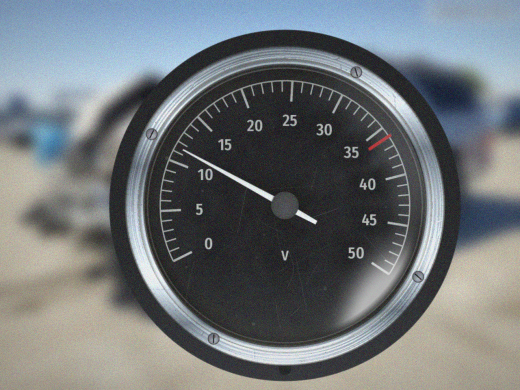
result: 11.5,V
